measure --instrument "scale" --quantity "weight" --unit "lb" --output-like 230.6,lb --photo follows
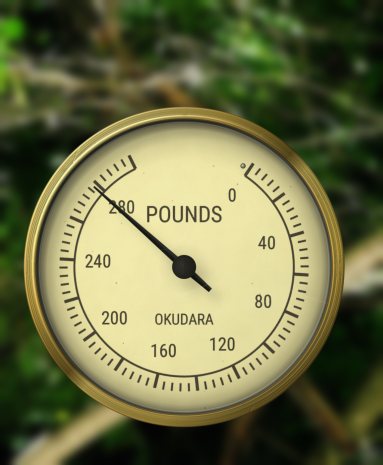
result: 278,lb
